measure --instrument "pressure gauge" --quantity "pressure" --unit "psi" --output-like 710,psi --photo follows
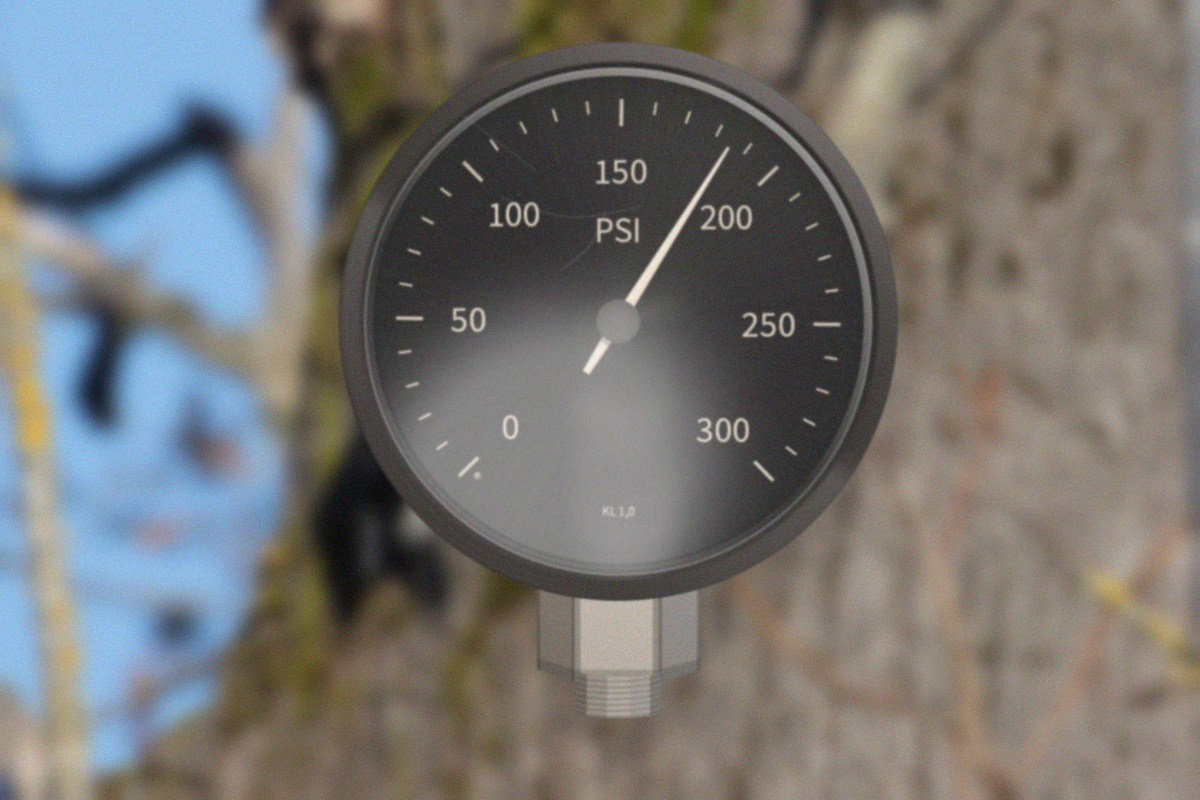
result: 185,psi
